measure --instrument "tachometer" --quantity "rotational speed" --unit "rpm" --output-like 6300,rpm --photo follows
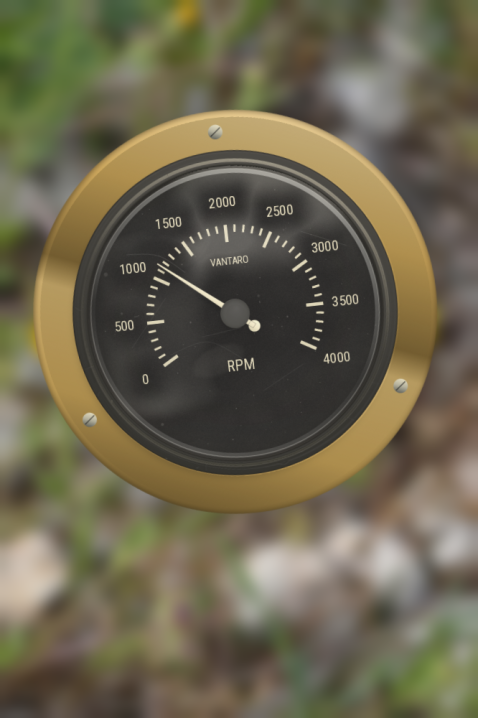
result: 1150,rpm
